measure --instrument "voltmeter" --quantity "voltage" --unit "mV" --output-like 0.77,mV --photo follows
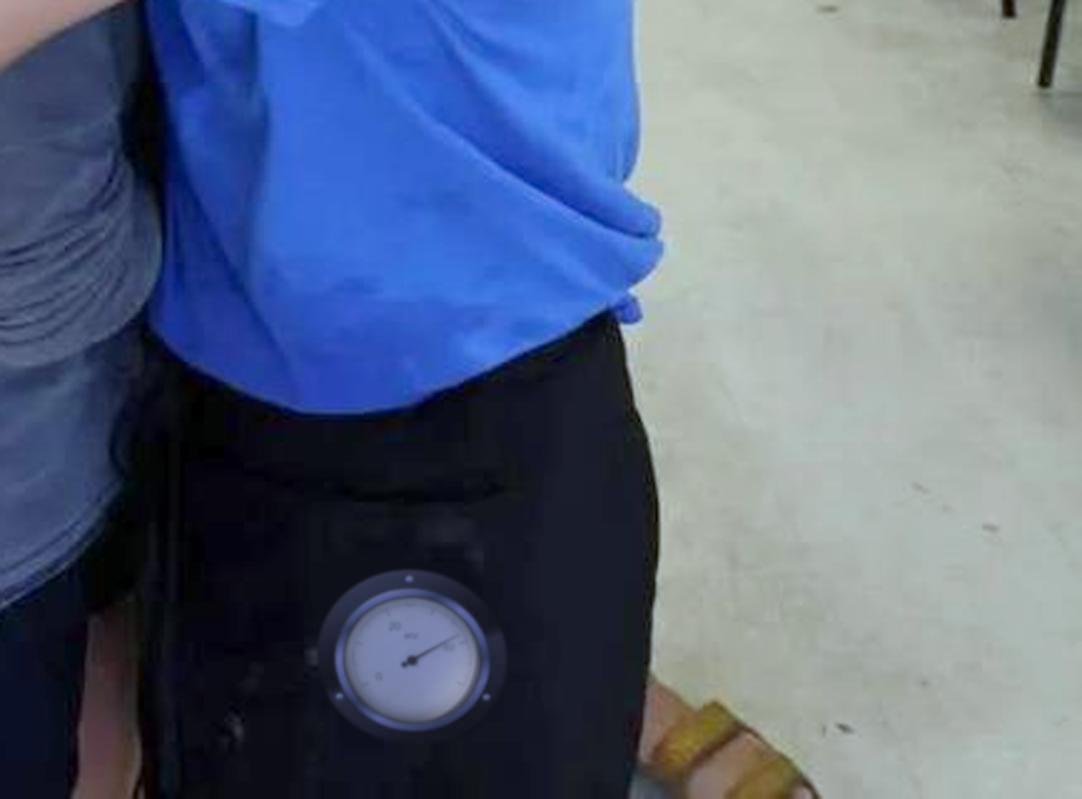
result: 37.5,mV
